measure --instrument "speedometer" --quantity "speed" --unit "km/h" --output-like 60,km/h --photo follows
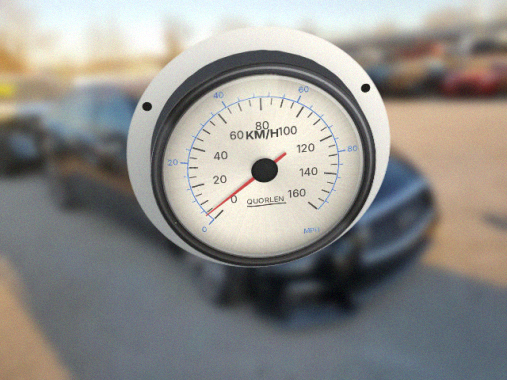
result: 5,km/h
